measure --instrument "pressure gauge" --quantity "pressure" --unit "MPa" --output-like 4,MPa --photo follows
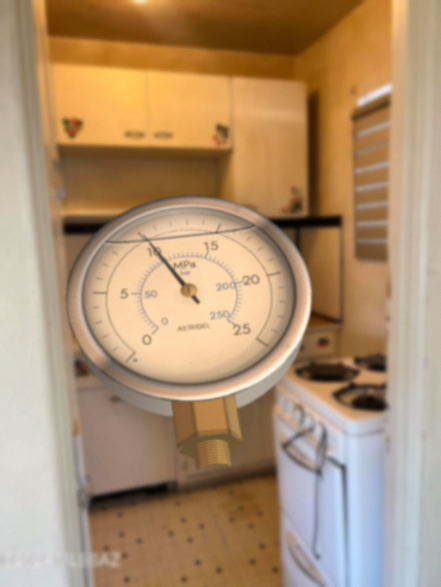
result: 10,MPa
